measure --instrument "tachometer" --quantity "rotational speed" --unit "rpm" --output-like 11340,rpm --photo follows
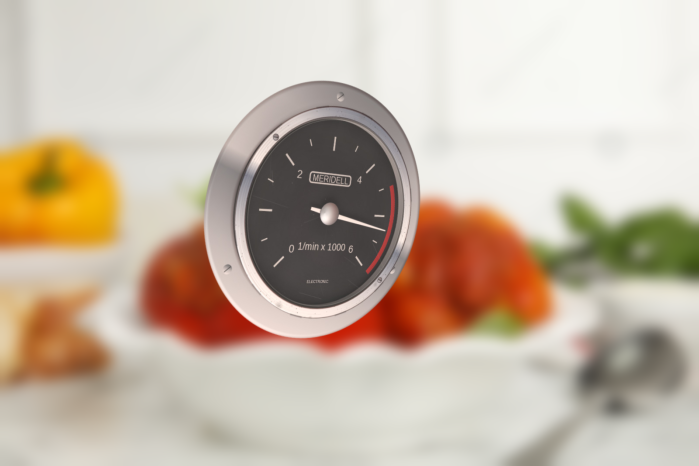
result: 5250,rpm
